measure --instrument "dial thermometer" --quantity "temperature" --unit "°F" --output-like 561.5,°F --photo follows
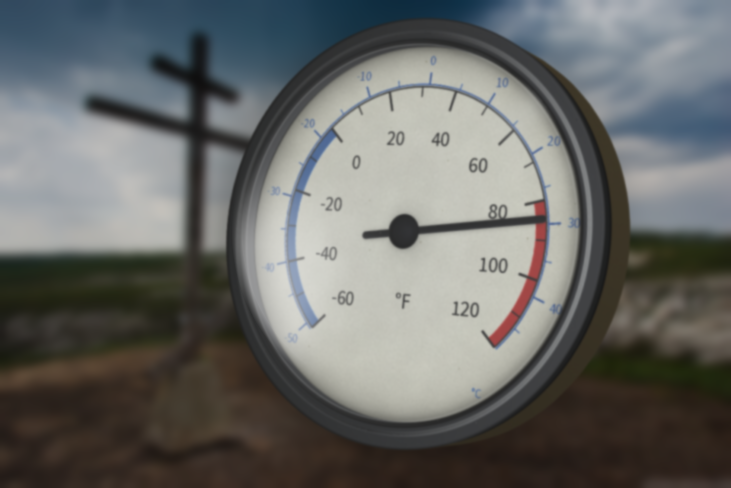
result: 85,°F
